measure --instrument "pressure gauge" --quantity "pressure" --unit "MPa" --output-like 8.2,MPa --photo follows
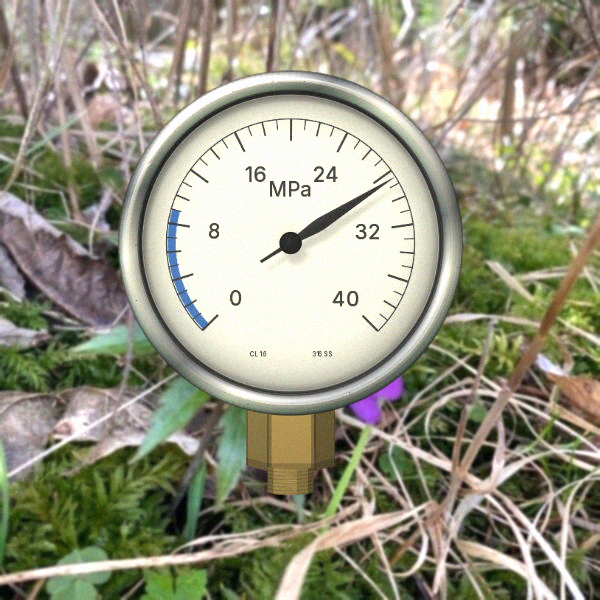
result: 28.5,MPa
